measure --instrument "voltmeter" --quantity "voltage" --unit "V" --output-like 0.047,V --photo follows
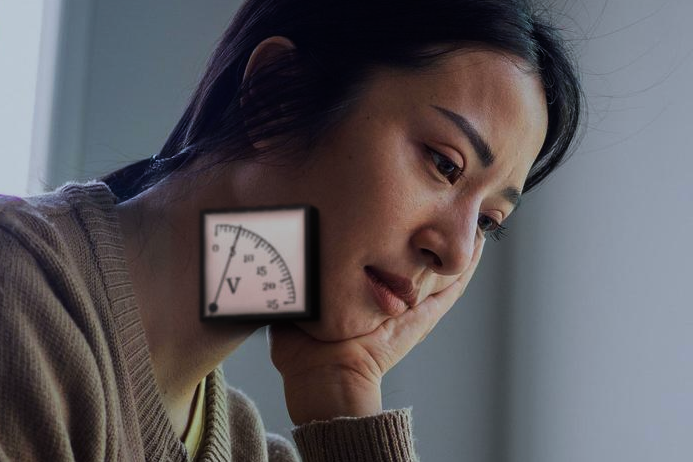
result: 5,V
